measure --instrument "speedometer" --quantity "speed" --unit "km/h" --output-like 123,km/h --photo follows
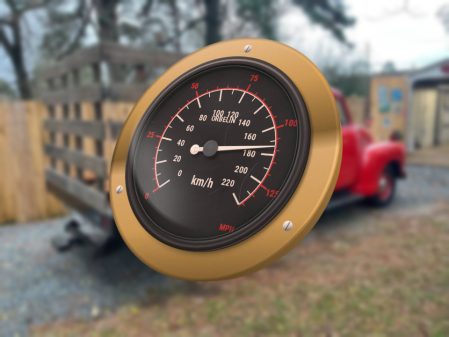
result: 175,km/h
